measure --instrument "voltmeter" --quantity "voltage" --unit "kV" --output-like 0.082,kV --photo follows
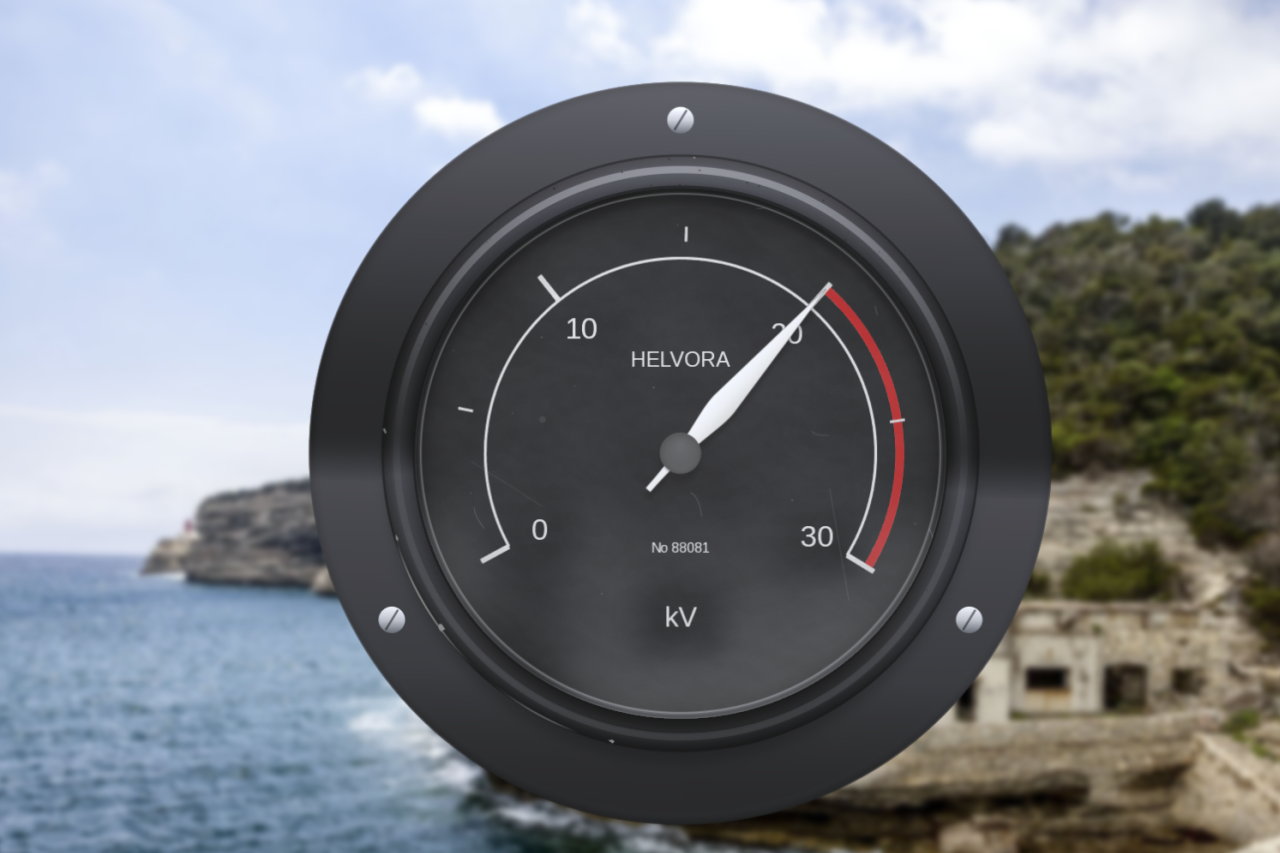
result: 20,kV
